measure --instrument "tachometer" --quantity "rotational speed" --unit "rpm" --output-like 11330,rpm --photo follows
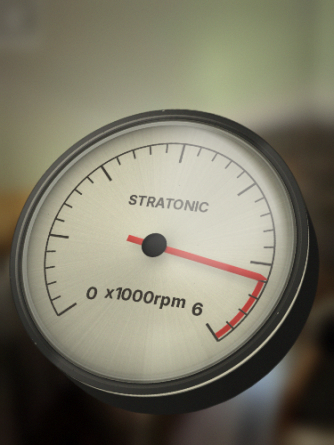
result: 5200,rpm
